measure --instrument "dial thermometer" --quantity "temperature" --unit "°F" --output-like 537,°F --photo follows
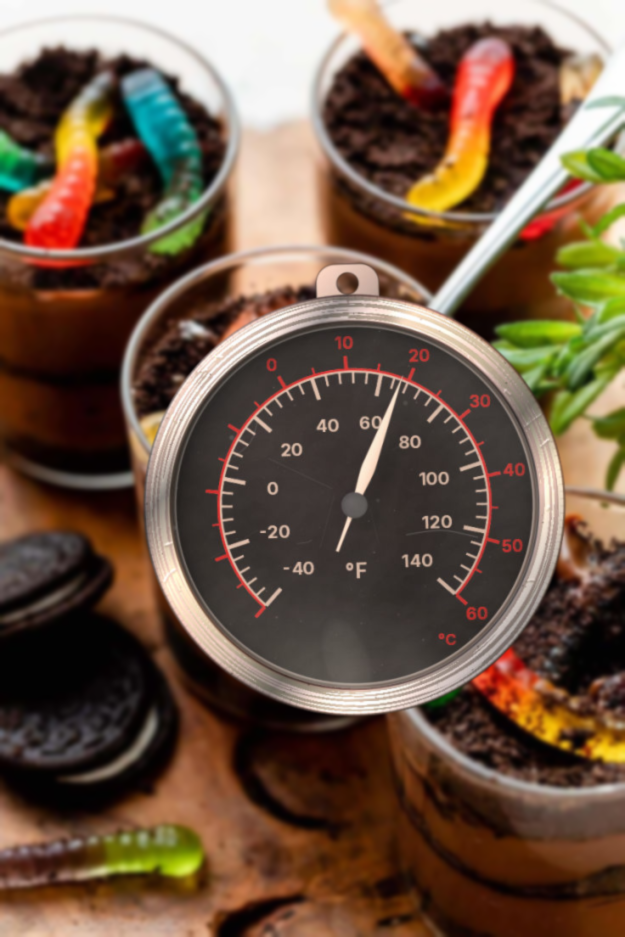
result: 66,°F
